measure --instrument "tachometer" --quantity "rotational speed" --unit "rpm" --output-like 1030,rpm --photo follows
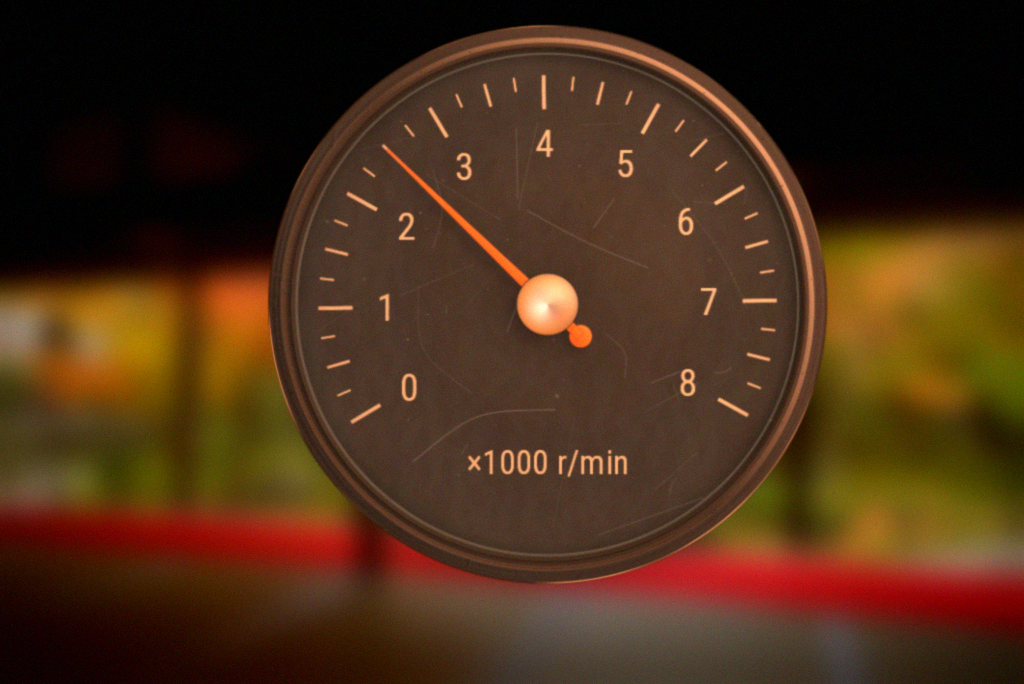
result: 2500,rpm
